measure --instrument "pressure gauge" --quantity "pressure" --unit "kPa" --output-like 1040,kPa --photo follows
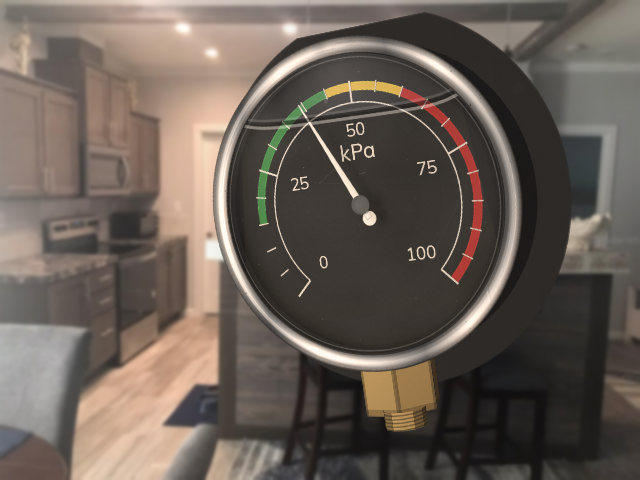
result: 40,kPa
